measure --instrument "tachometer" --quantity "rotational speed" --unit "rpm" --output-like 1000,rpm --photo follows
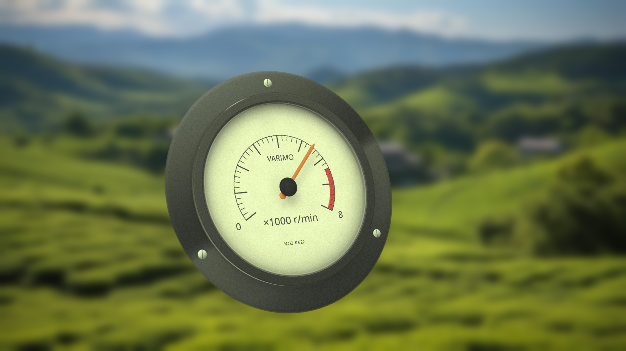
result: 5400,rpm
